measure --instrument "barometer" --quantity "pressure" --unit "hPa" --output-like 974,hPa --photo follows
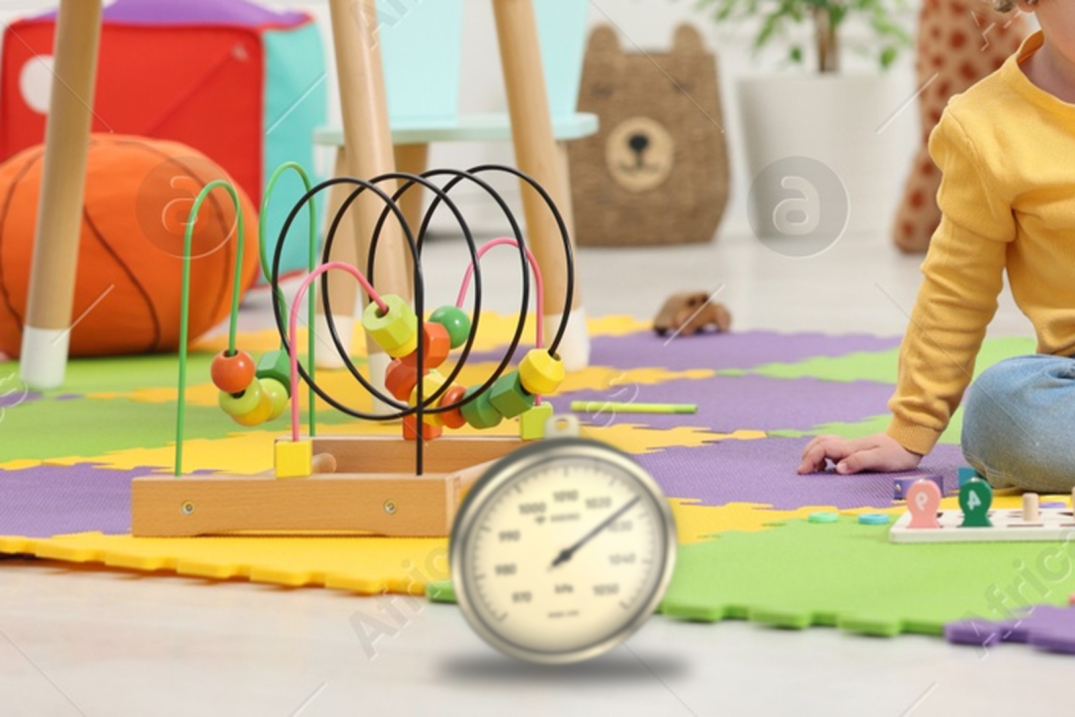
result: 1026,hPa
